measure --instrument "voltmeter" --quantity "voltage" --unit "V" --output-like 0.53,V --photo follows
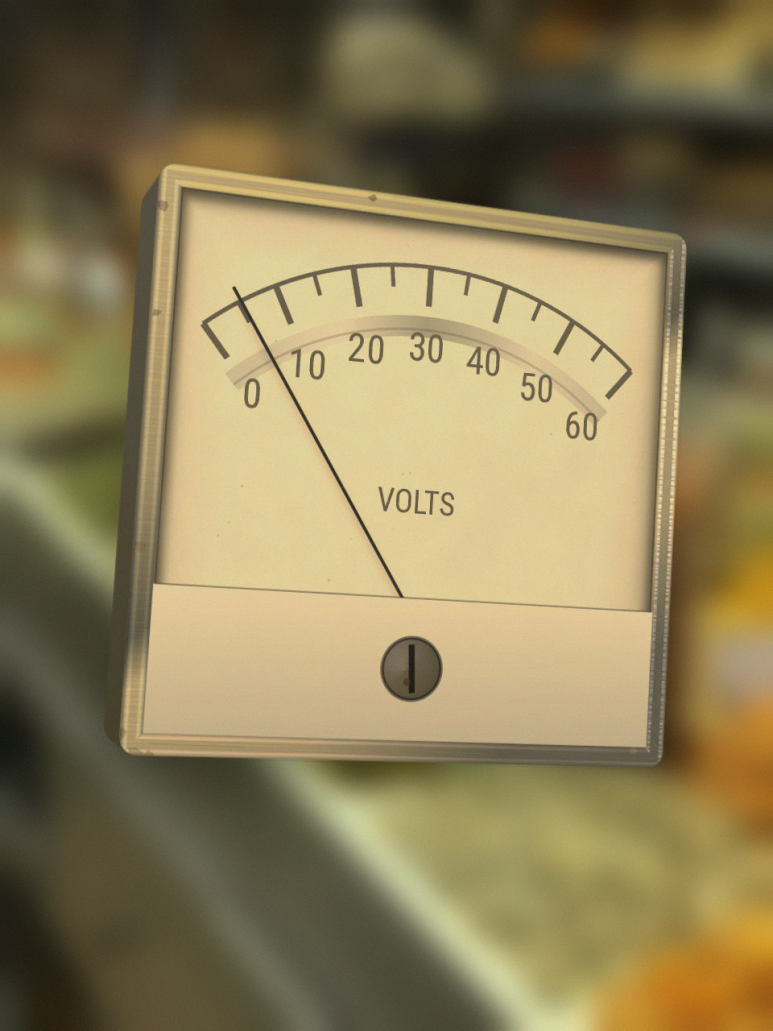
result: 5,V
